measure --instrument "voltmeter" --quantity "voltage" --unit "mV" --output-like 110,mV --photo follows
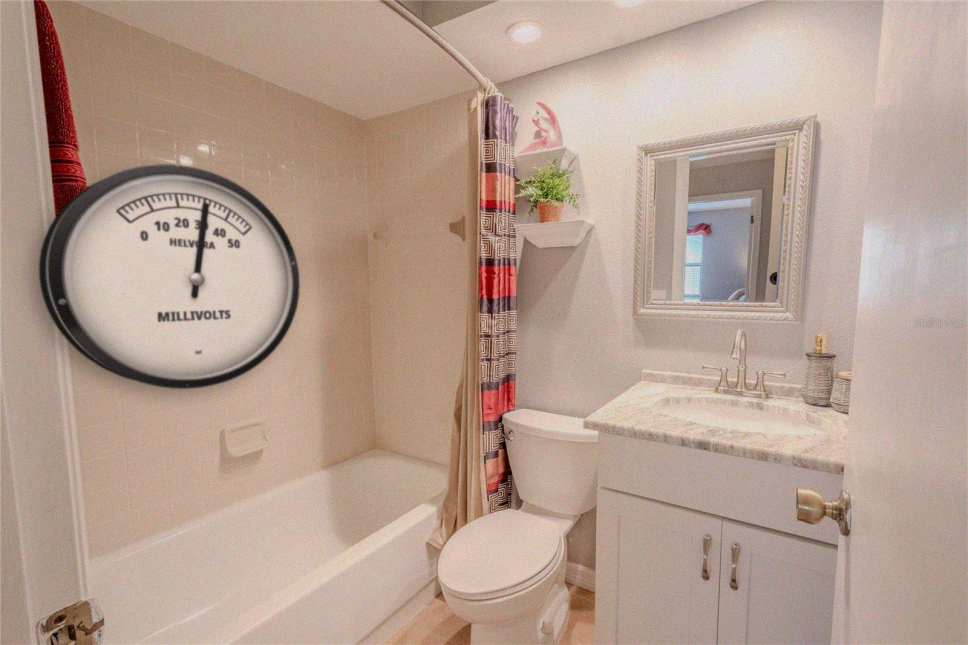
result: 30,mV
